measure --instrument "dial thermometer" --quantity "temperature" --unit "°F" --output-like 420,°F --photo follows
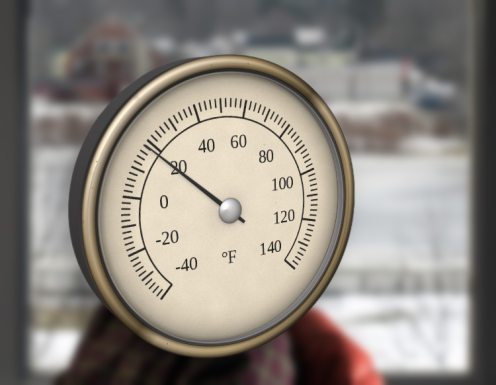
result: 18,°F
